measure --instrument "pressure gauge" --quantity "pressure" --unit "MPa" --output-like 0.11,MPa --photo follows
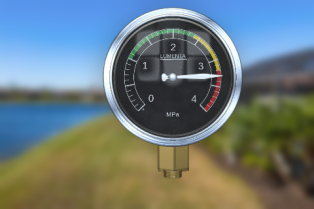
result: 3.3,MPa
